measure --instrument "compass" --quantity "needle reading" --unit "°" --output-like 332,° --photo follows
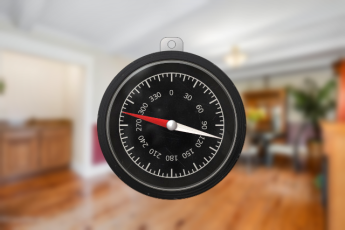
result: 285,°
